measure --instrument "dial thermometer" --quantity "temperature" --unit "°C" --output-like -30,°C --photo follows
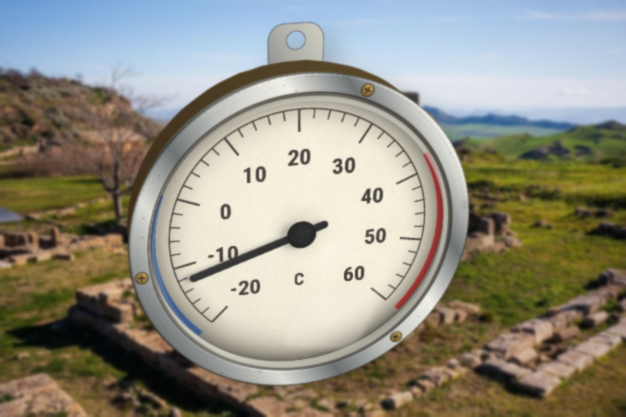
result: -12,°C
